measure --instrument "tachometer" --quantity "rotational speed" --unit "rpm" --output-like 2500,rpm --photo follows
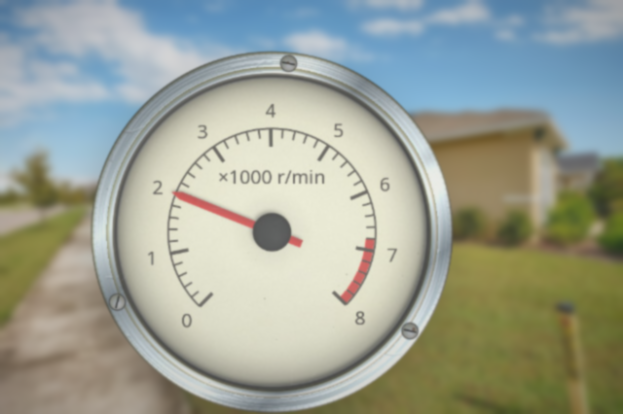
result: 2000,rpm
